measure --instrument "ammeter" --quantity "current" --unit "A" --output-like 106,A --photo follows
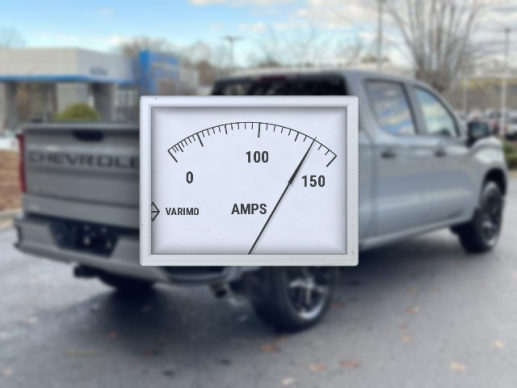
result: 135,A
